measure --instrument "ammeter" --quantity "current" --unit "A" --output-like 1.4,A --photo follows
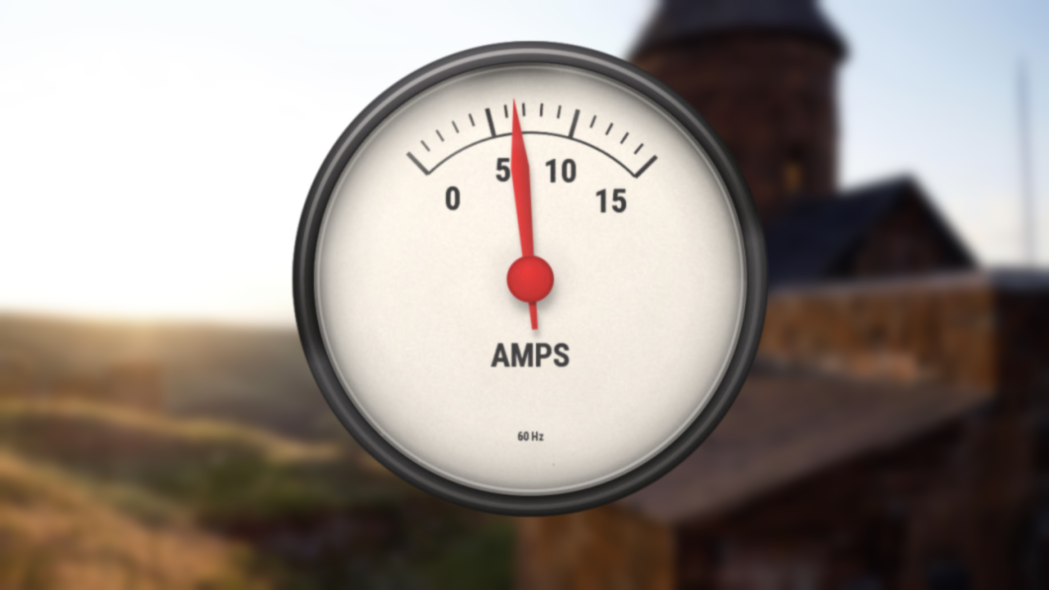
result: 6.5,A
